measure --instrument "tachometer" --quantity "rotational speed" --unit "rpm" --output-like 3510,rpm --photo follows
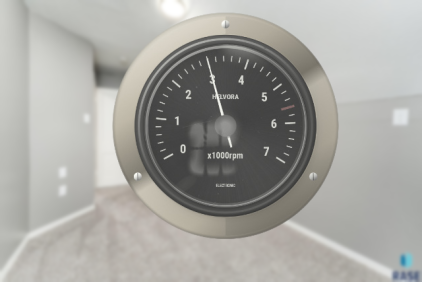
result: 3000,rpm
